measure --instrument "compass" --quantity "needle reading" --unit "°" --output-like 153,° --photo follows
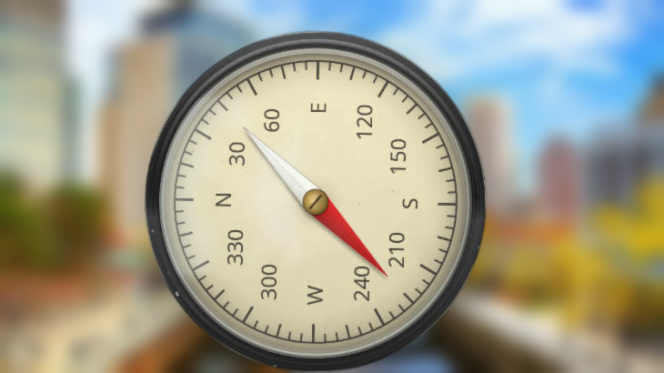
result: 225,°
